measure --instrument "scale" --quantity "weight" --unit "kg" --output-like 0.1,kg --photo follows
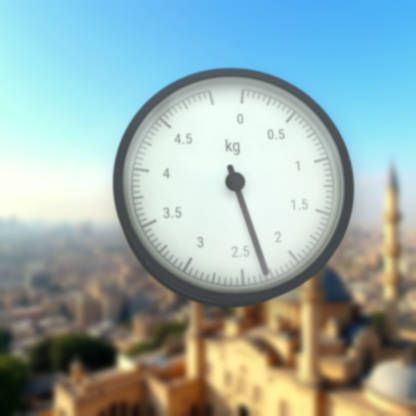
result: 2.3,kg
